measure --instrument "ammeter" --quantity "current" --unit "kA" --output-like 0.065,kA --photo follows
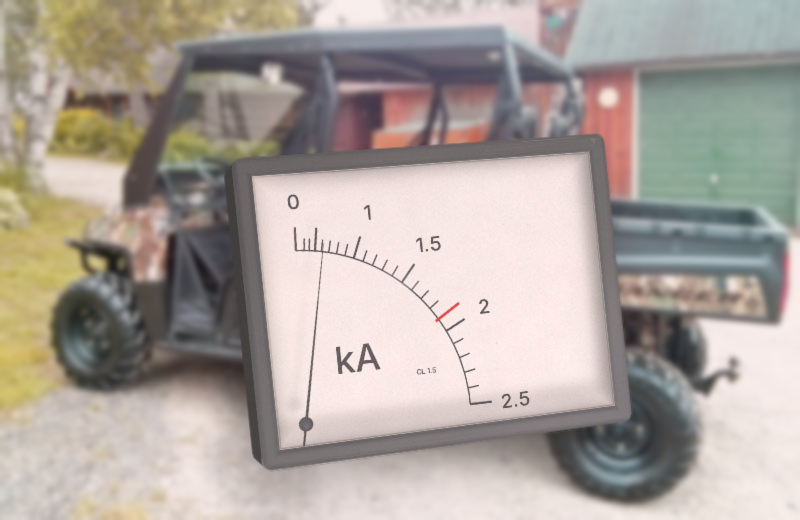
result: 0.6,kA
